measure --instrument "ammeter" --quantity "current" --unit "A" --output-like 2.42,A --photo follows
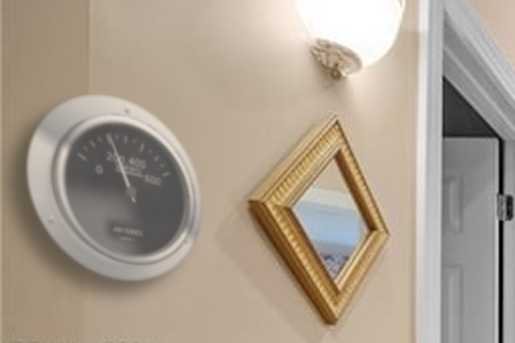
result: 200,A
